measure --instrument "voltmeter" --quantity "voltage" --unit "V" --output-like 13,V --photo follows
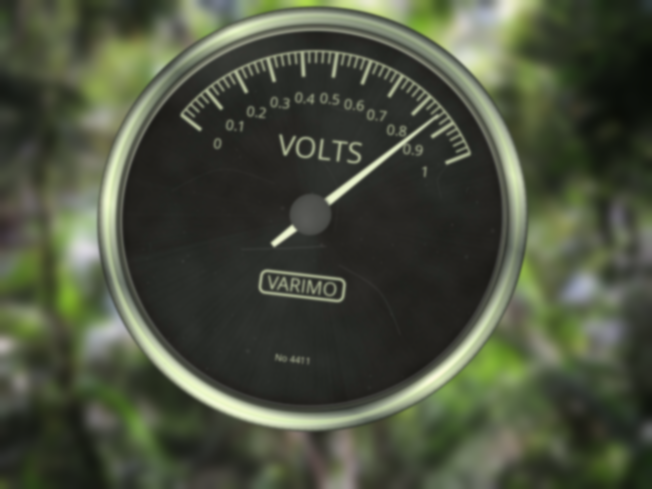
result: 0.86,V
